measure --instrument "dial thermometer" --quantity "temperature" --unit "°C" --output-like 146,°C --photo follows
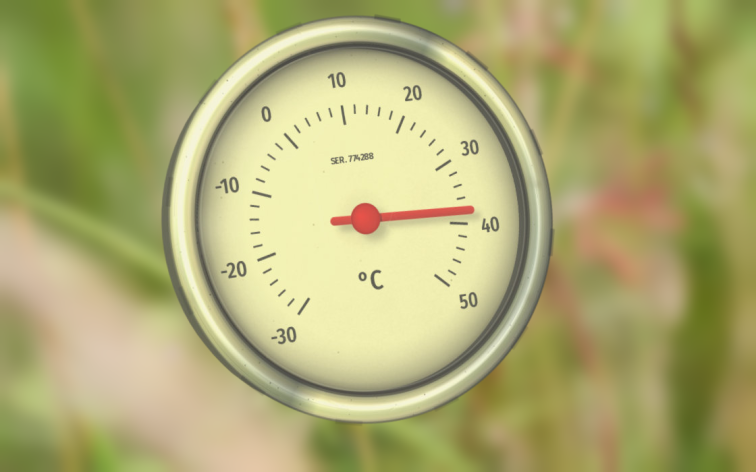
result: 38,°C
